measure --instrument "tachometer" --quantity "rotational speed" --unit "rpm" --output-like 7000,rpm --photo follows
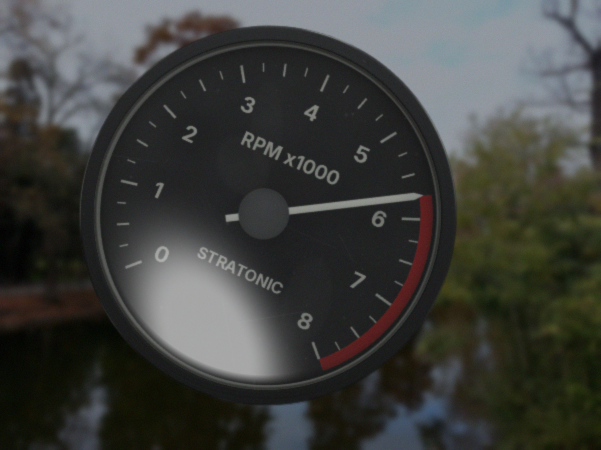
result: 5750,rpm
